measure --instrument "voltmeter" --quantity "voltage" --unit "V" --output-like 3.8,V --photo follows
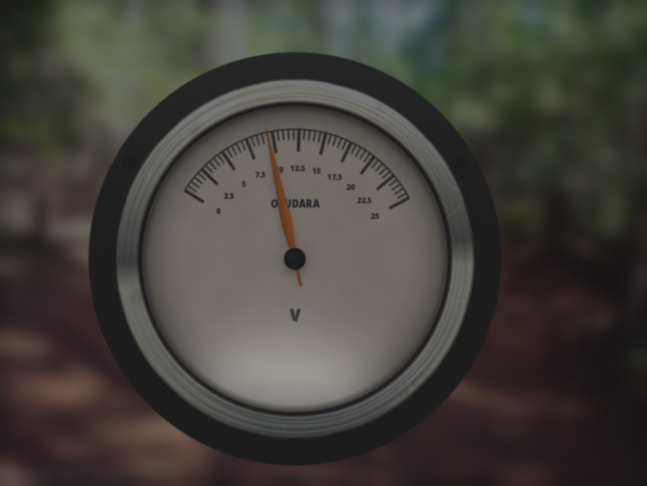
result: 9.5,V
